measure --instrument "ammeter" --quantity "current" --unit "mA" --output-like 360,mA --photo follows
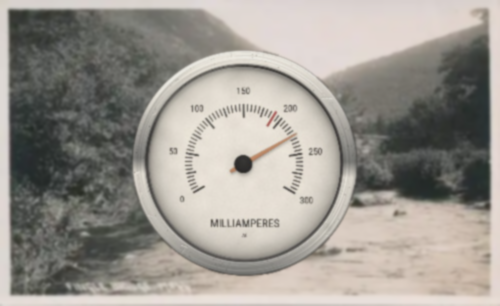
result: 225,mA
